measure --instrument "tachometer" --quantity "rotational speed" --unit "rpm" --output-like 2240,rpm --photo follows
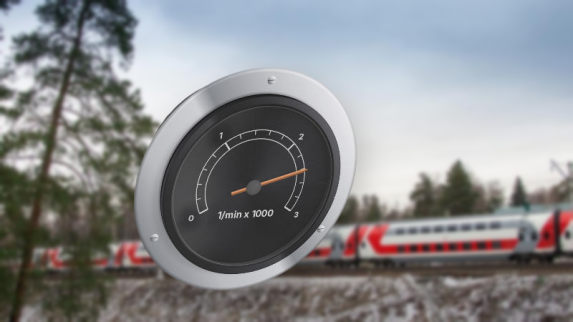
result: 2400,rpm
